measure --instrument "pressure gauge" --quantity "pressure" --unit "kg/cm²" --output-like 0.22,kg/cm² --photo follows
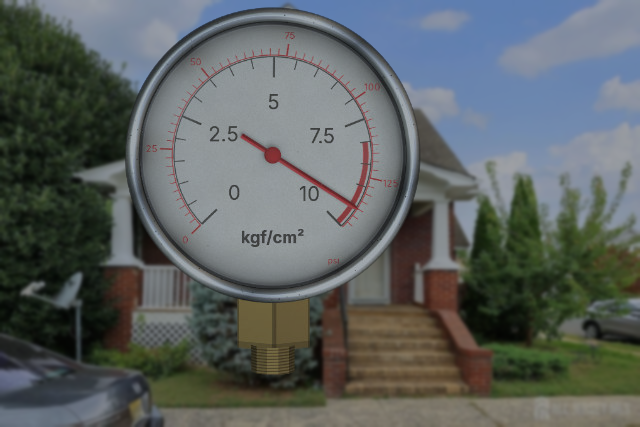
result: 9.5,kg/cm²
